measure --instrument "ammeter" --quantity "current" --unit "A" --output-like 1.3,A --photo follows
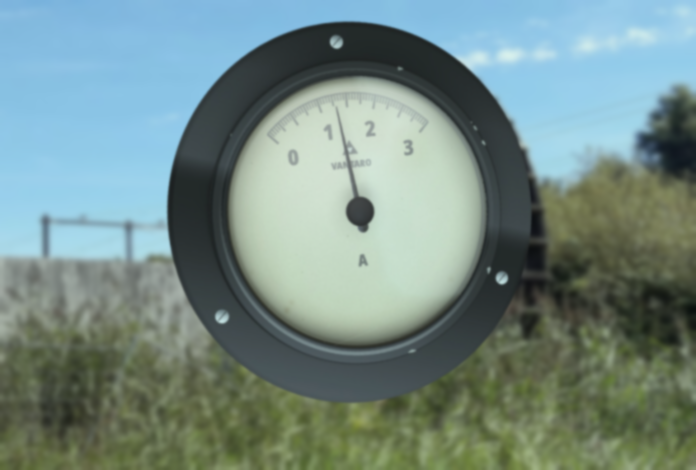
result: 1.25,A
